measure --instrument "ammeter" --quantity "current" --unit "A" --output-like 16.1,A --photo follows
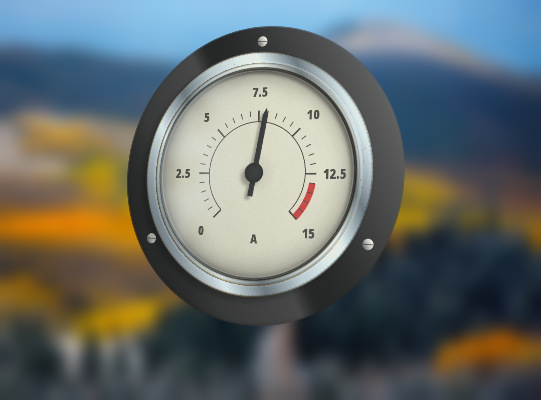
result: 8,A
